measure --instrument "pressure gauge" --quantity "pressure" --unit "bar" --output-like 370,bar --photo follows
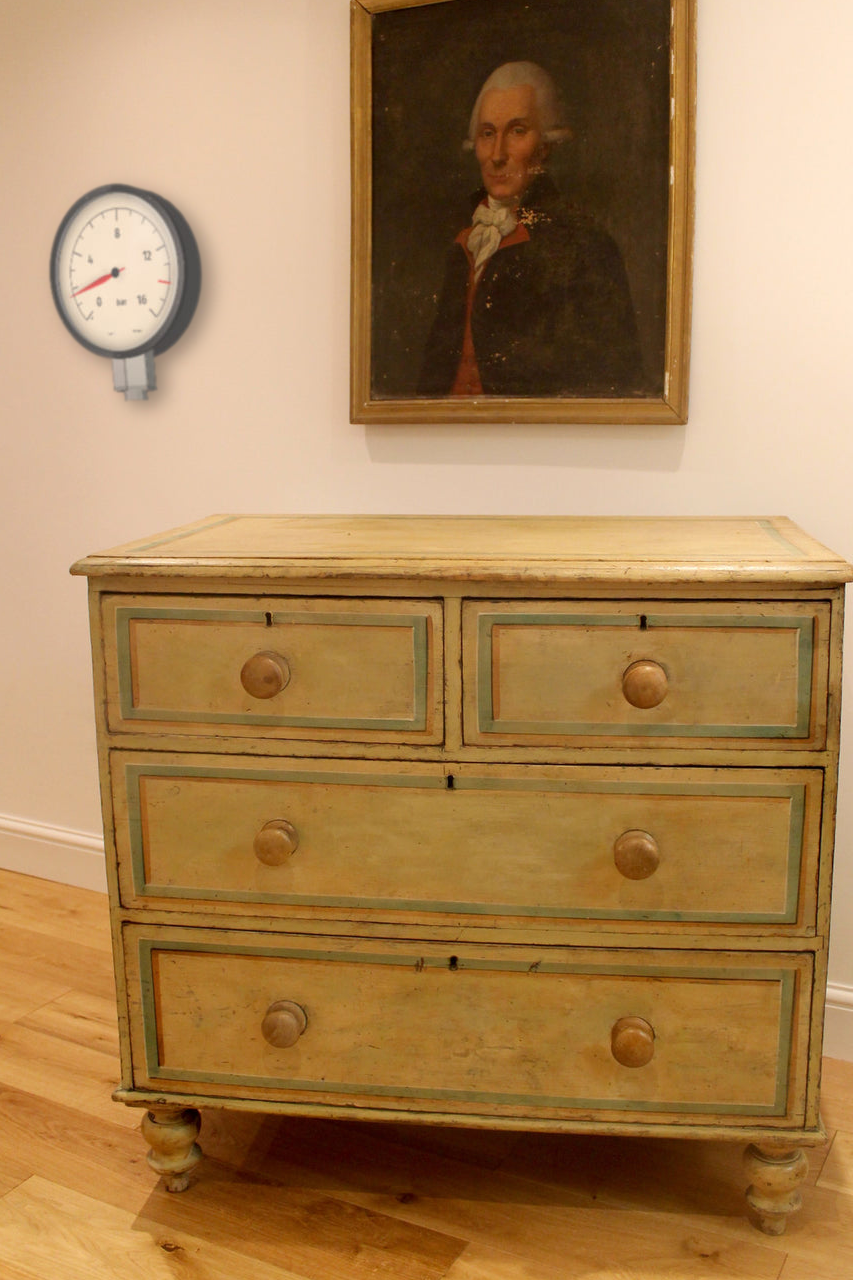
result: 1.5,bar
